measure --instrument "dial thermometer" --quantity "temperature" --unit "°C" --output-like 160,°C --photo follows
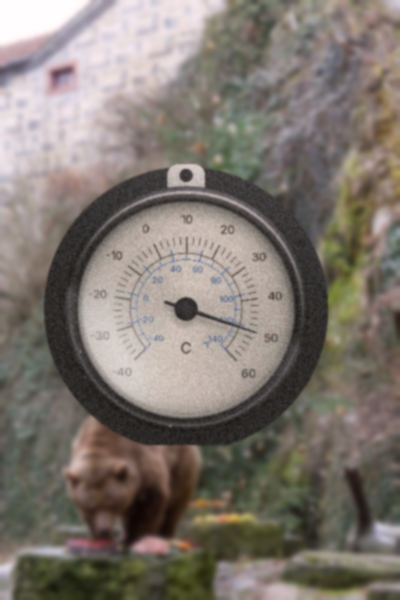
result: 50,°C
